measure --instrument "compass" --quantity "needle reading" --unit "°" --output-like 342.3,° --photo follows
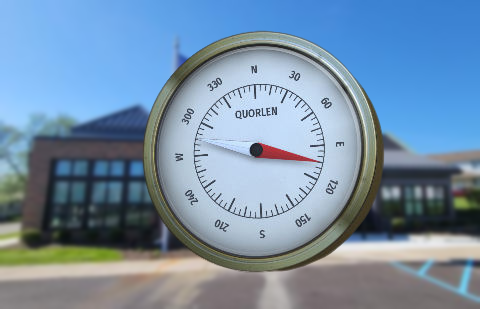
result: 105,°
